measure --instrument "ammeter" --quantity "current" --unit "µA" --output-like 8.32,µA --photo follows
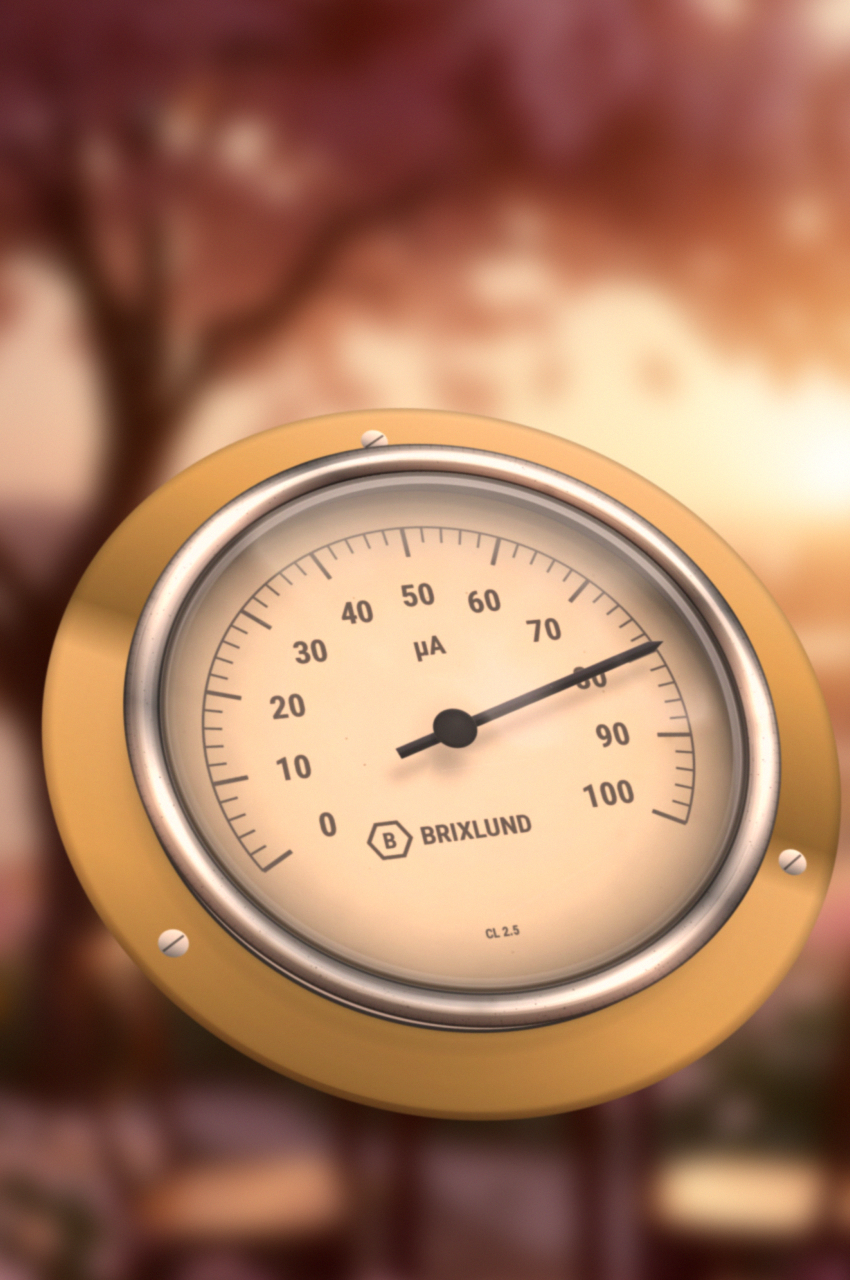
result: 80,µA
